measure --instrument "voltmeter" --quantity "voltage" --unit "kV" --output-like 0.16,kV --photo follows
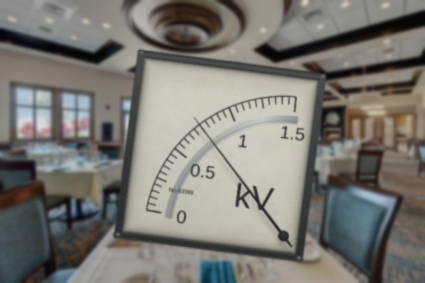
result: 0.75,kV
